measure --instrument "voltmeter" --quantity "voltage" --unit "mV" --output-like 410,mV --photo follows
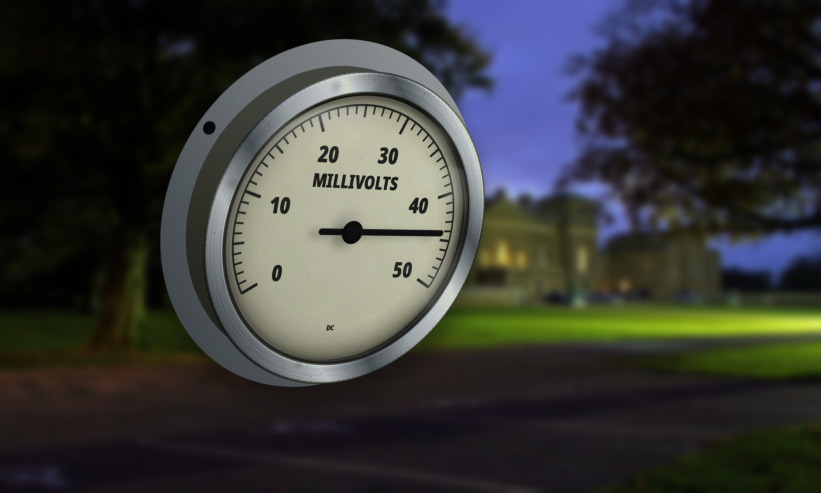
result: 44,mV
